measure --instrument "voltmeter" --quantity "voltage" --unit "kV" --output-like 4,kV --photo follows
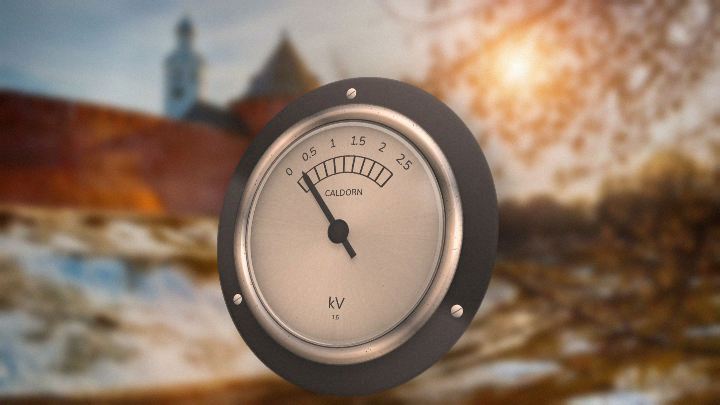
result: 0.25,kV
